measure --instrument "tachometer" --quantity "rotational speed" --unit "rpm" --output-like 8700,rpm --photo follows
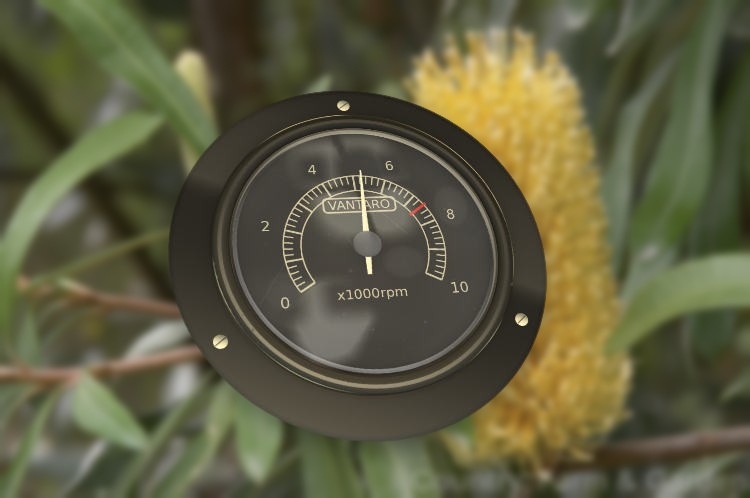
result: 5200,rpm
